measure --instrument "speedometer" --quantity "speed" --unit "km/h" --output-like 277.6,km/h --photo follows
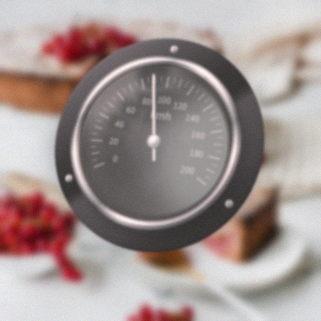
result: 90,km/h
